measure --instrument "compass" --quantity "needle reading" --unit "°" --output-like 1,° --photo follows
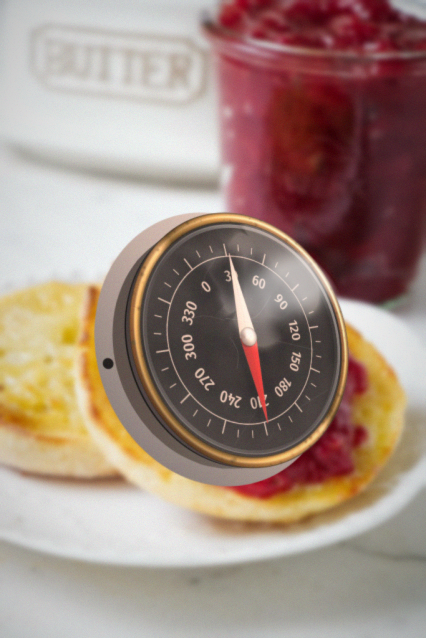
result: 210,°
